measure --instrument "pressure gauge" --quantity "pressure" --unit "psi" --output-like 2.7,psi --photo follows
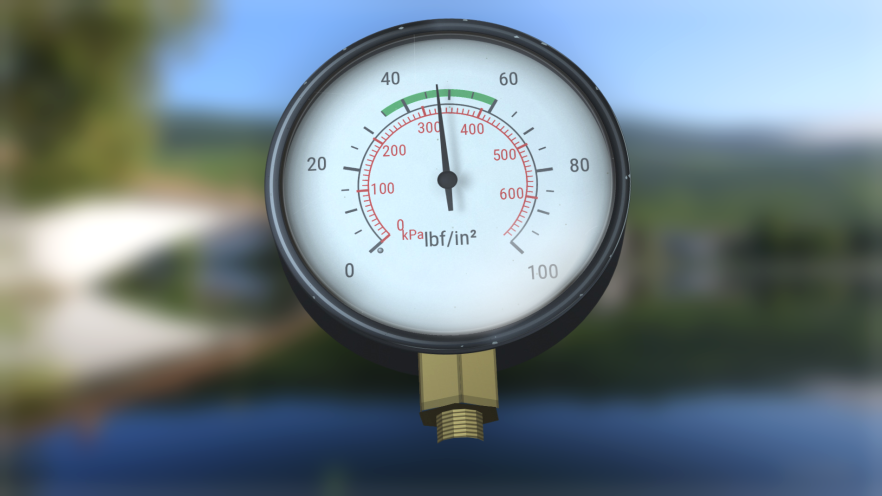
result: 47.5,psi
